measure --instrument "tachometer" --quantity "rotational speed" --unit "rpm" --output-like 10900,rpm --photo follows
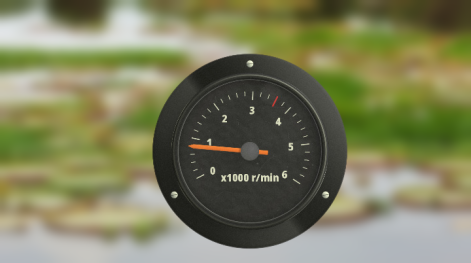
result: 800,rpm
